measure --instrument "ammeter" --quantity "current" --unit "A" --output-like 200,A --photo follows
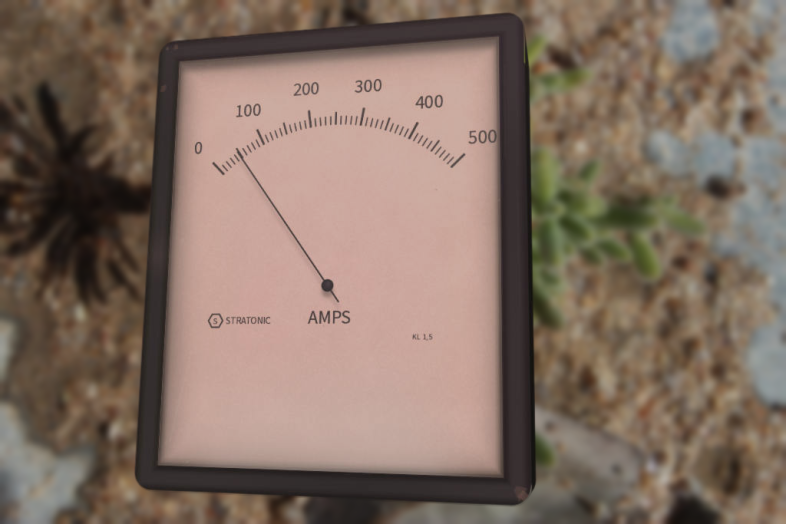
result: 50,A
